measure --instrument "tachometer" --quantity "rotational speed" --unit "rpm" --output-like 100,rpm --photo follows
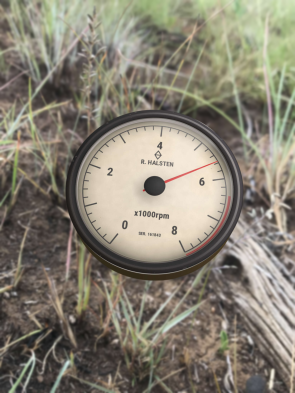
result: 5600,rpm
